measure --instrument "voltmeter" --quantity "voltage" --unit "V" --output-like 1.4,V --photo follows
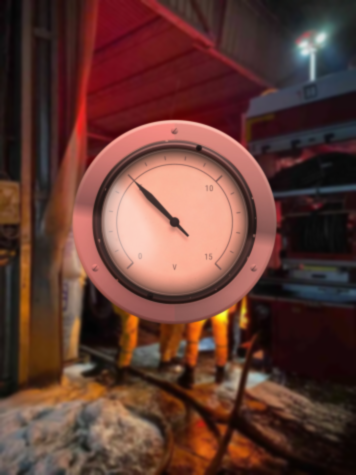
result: 5,V
